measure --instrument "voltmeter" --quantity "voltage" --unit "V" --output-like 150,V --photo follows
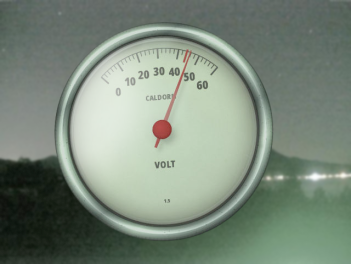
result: 46,V
